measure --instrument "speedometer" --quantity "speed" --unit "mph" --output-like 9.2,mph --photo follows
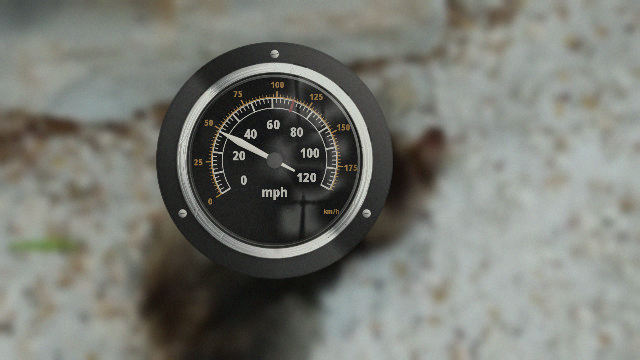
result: 30,mph
